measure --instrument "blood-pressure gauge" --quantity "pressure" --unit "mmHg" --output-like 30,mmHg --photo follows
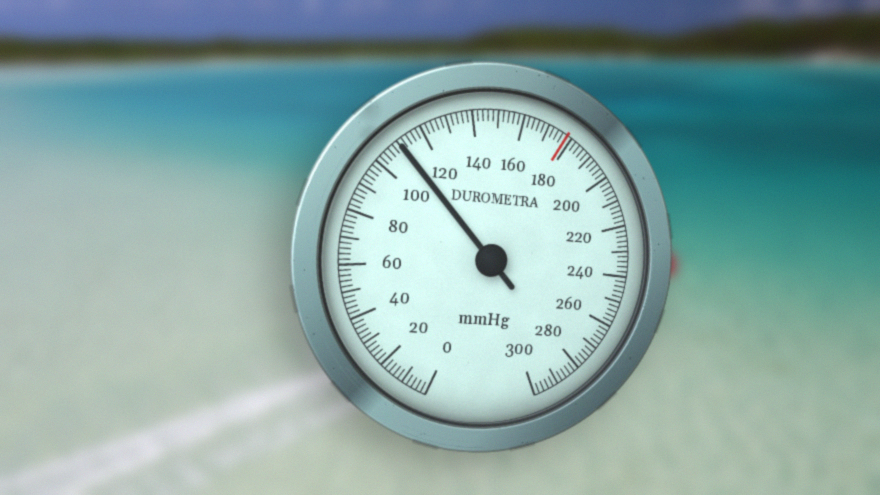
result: 110,mmHg
